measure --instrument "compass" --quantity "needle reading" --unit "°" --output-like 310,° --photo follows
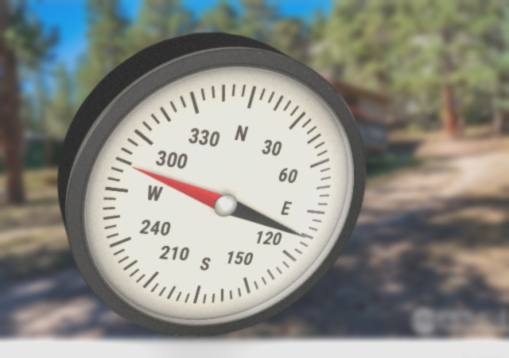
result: 285,°
